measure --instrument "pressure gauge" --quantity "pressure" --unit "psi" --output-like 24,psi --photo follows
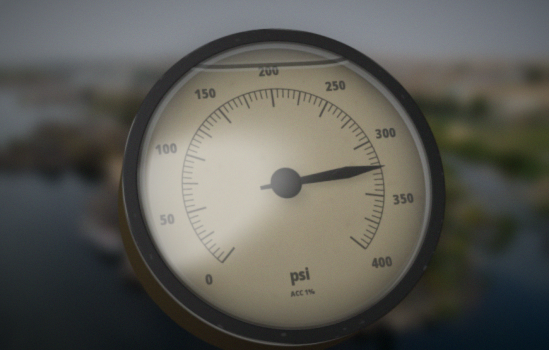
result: 325,psi
